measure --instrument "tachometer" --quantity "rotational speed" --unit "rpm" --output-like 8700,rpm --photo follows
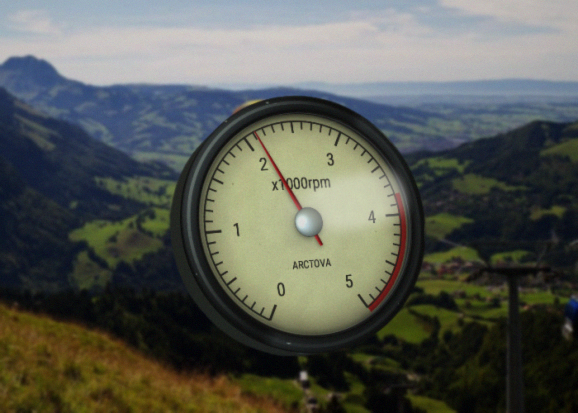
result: 2100,rpm
